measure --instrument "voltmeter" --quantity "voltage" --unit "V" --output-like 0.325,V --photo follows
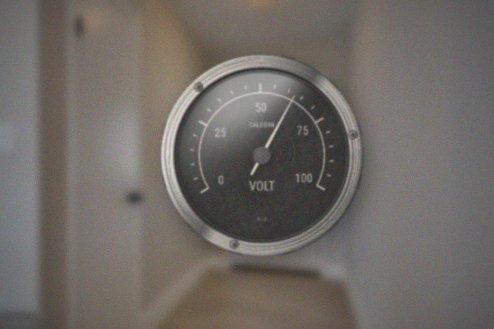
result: 62.5,V
